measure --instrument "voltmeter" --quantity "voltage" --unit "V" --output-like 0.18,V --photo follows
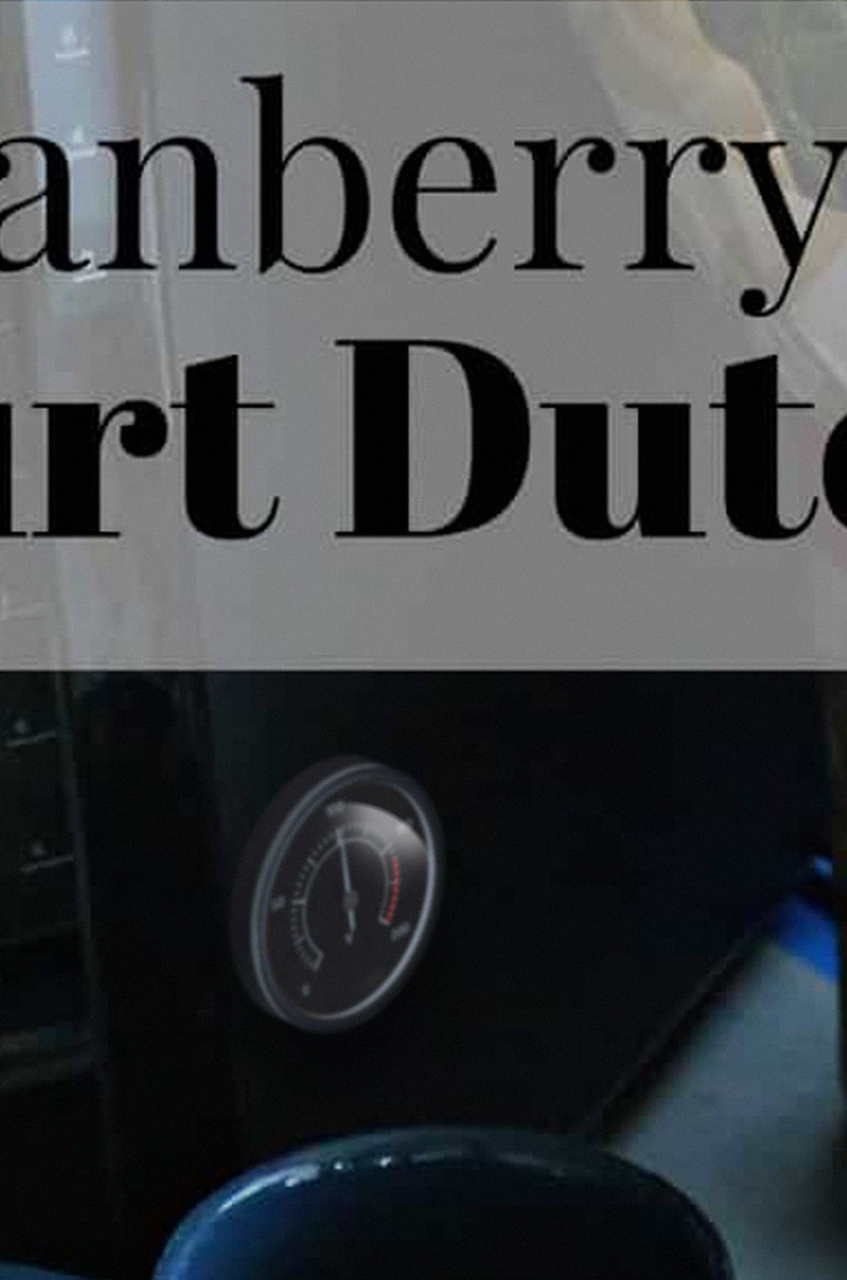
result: 100,V
